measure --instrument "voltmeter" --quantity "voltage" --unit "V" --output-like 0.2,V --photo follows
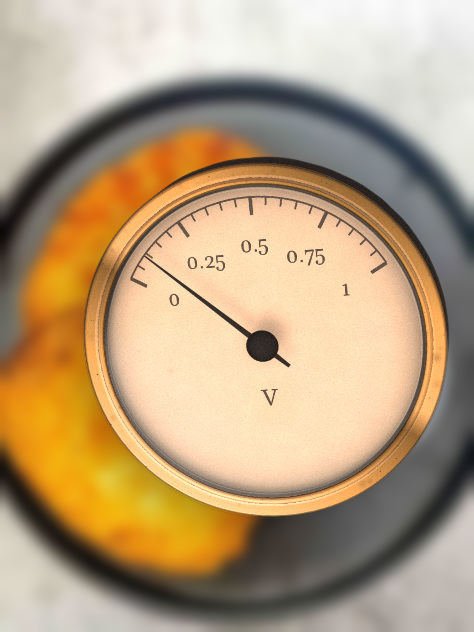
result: 0.1,V
